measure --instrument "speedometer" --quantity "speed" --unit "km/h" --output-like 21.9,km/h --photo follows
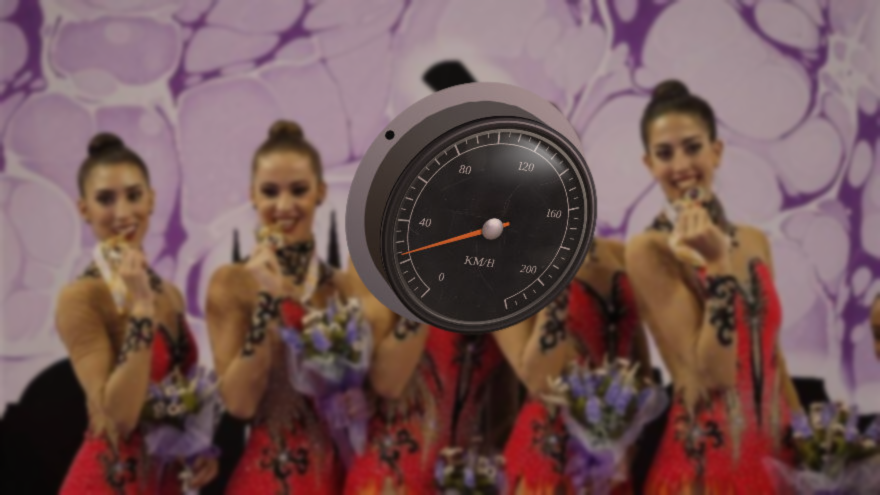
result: 25,km/h
